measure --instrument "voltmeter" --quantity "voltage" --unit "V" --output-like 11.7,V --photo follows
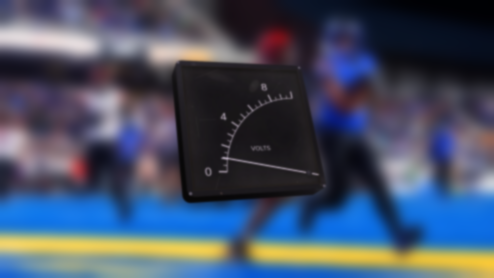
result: 1,V
